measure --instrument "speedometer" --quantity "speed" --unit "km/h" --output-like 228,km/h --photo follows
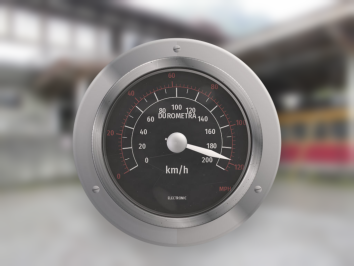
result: 190,km/h
